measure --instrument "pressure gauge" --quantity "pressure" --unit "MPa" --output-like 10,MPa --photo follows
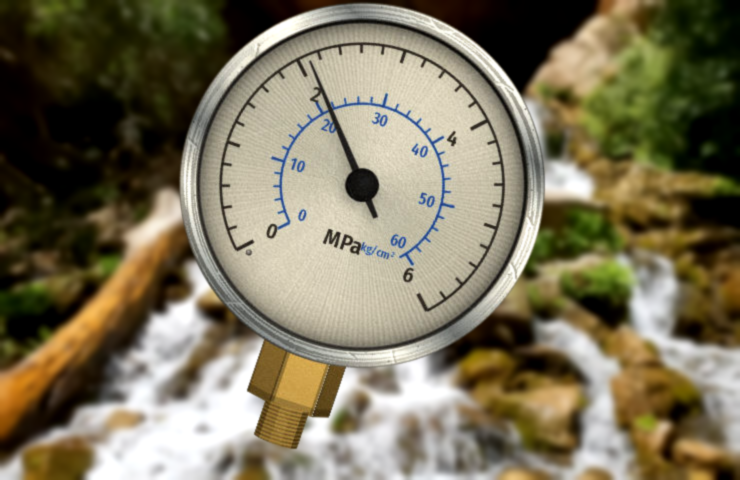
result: 2.1,MPa
